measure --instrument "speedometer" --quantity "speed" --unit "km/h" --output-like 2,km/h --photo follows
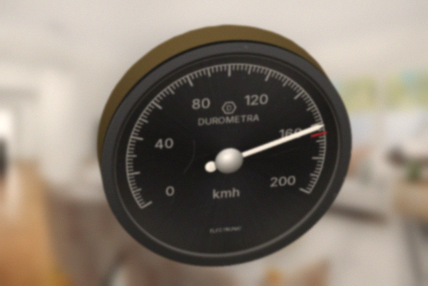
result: 160,km/h
